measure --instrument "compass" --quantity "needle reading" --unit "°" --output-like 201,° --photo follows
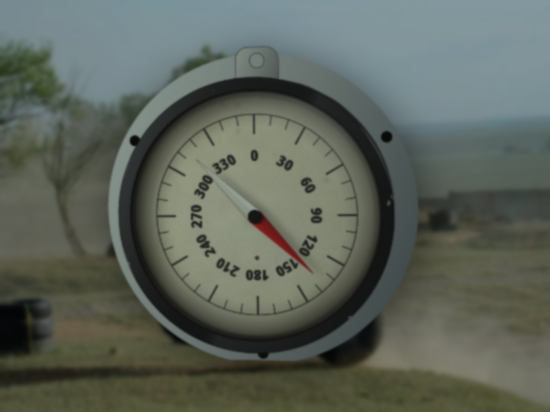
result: 135,°
